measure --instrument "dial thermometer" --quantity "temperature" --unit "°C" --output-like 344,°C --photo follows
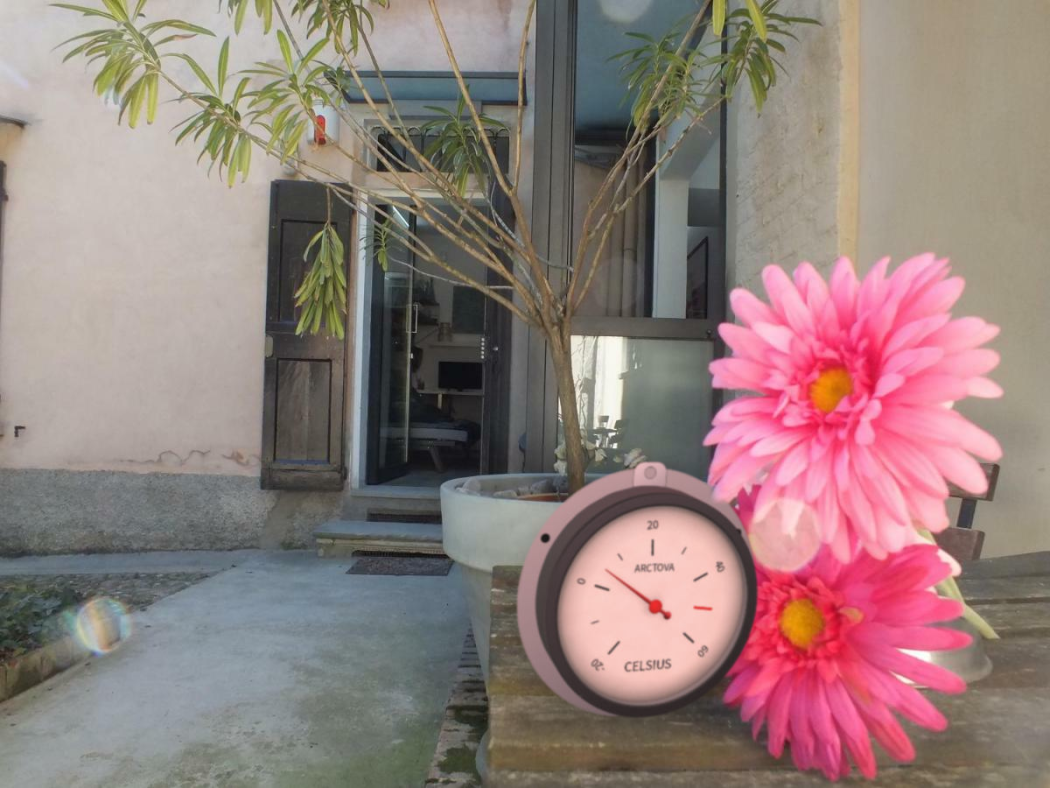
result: 5,°C
